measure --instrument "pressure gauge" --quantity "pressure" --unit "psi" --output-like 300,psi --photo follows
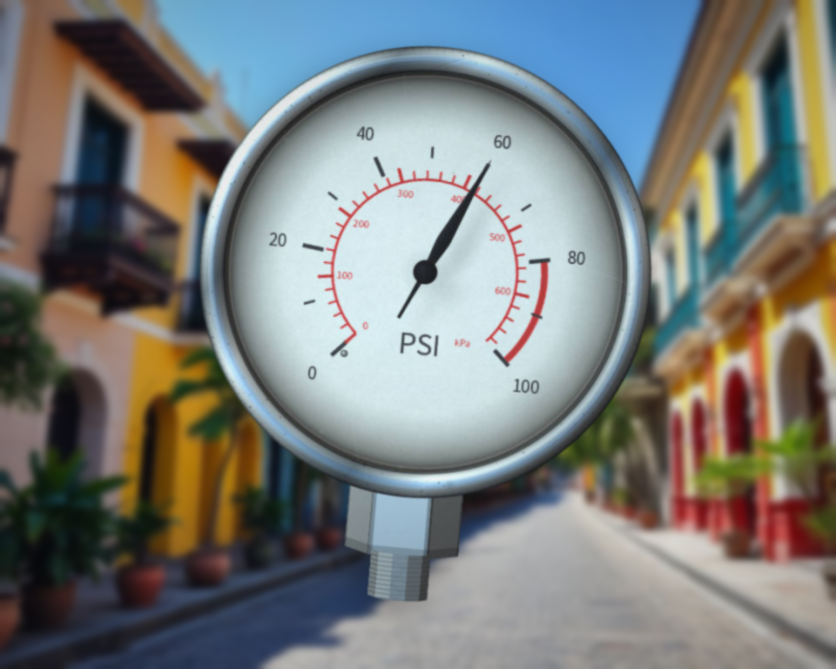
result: 60,psi
